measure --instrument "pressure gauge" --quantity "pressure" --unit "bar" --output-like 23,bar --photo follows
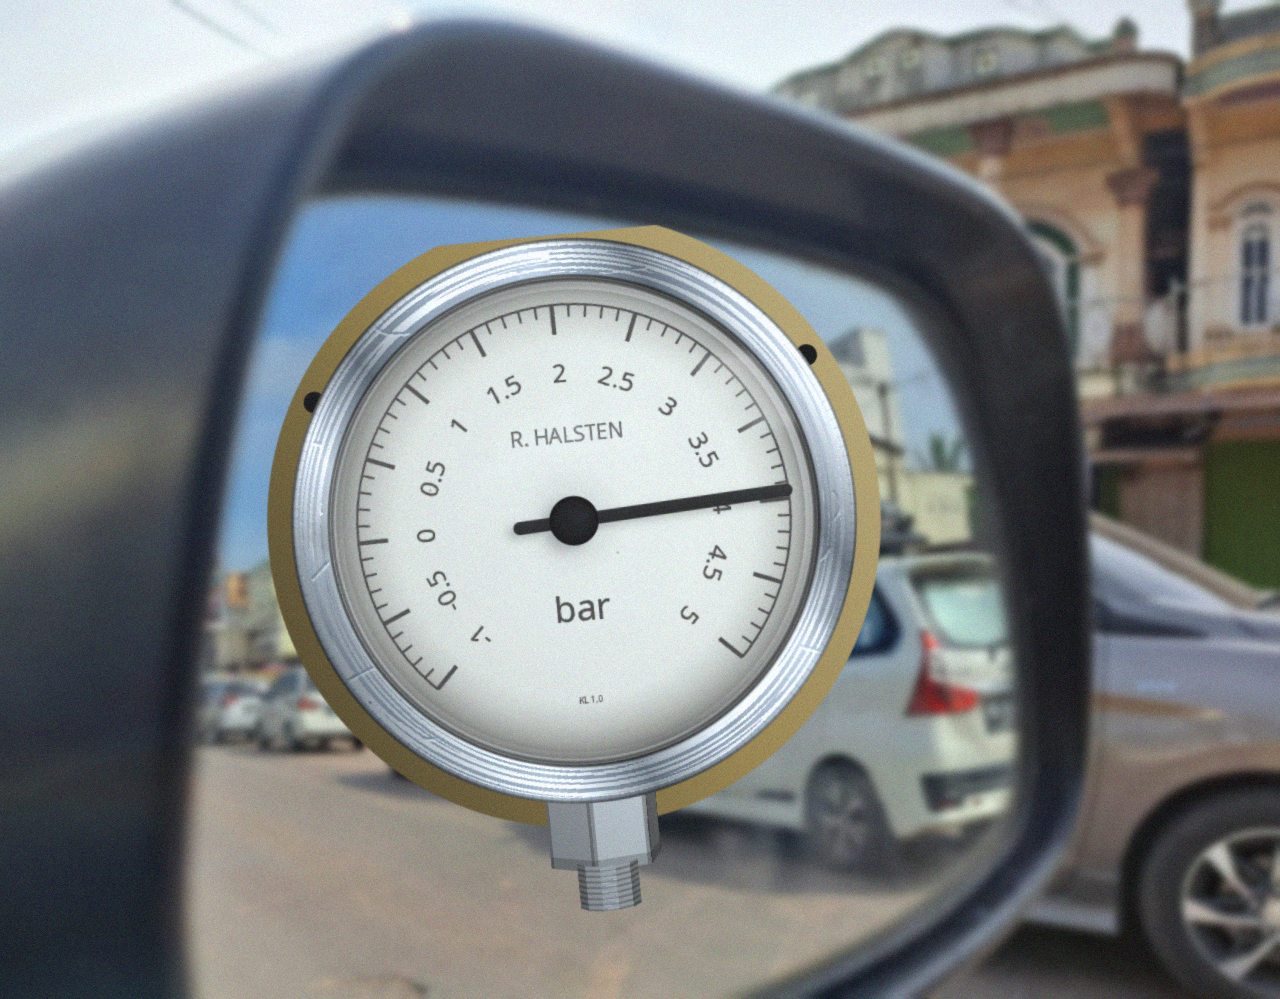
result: 3.95,bar
